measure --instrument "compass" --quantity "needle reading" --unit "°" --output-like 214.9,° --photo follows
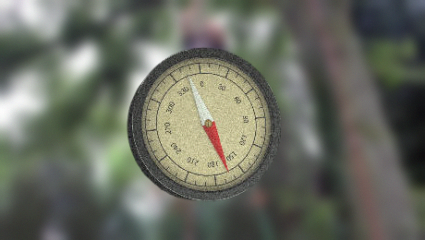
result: 165,°
